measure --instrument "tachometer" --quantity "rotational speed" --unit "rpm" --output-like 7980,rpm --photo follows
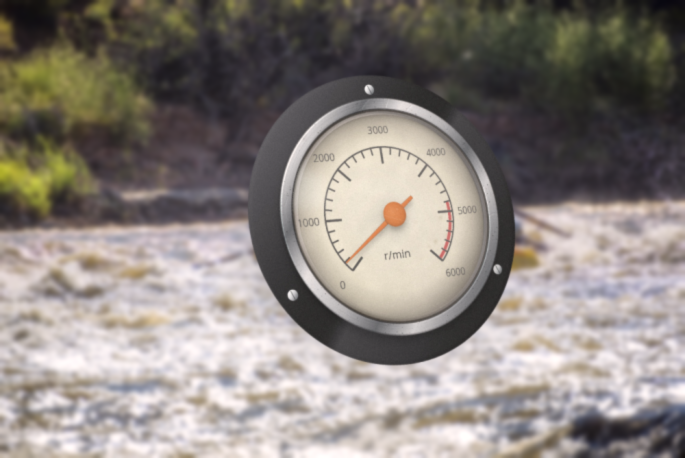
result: 200,rpm
